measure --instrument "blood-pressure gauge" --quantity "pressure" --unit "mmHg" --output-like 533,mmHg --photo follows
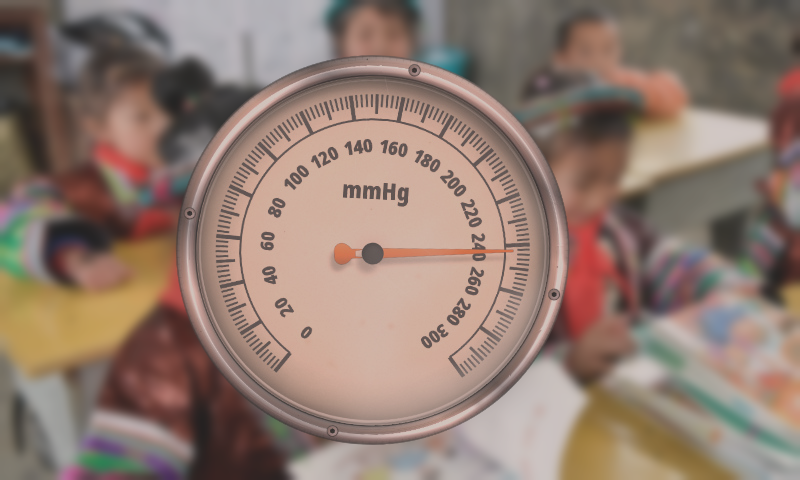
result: 242,mmHg
